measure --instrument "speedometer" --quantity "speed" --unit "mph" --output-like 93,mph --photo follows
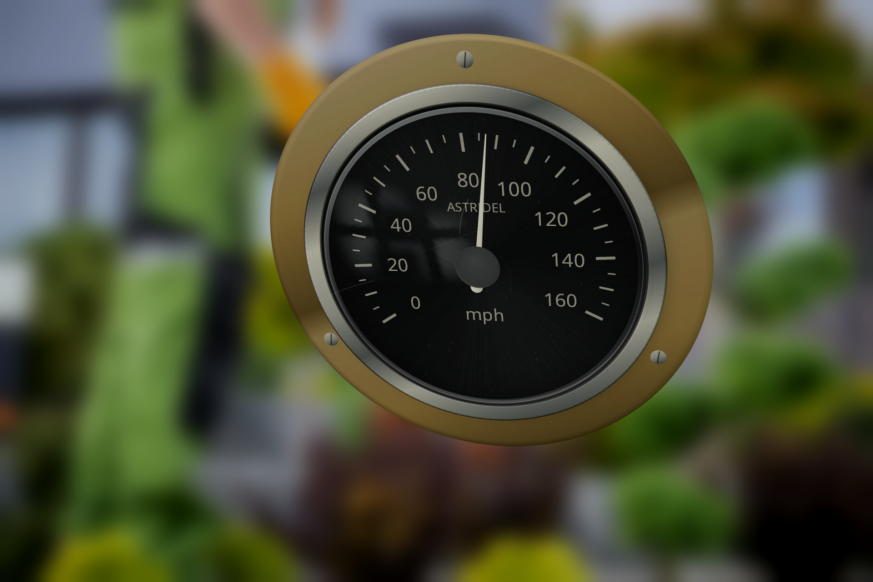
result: 87.5,mph
